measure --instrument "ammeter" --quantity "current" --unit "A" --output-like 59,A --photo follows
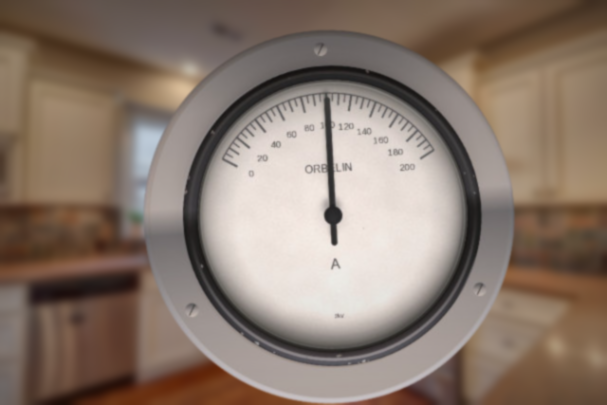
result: 100,A
